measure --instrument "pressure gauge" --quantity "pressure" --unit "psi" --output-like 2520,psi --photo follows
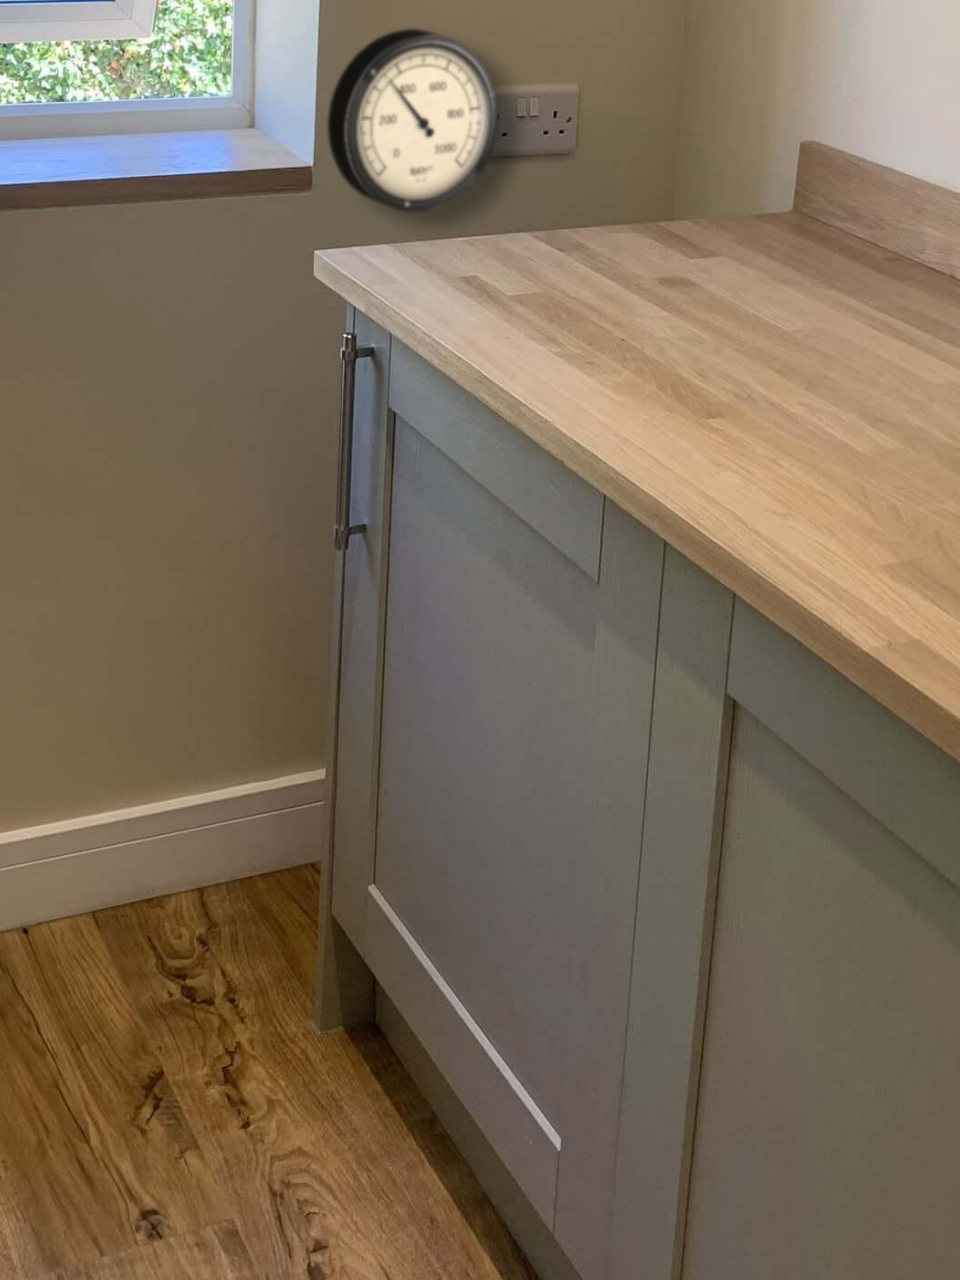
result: 350,psi
